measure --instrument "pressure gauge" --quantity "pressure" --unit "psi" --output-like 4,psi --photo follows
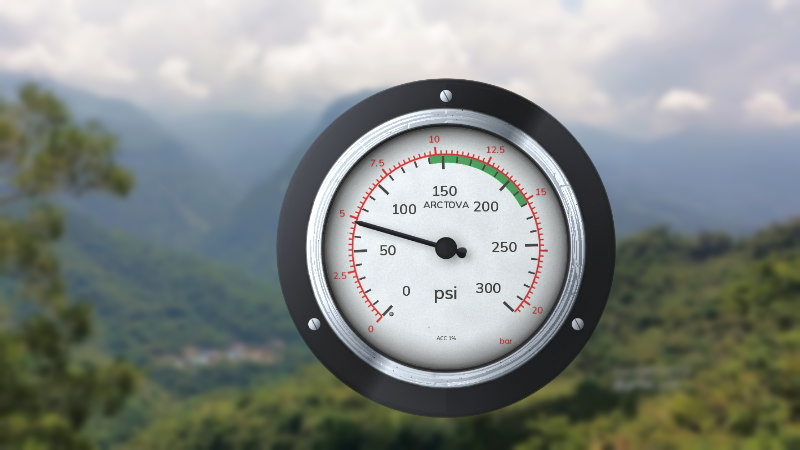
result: 70,psi
